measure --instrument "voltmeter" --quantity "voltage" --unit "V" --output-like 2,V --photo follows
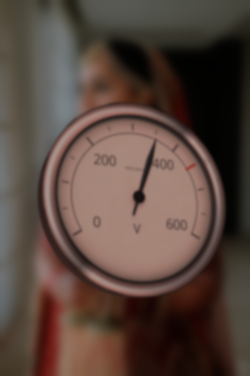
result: 350,V
